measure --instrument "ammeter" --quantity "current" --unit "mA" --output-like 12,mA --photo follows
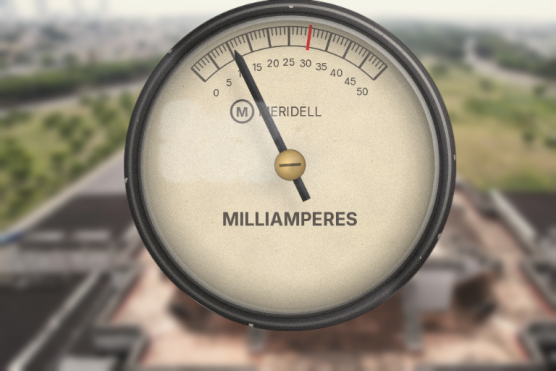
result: 11,mA
